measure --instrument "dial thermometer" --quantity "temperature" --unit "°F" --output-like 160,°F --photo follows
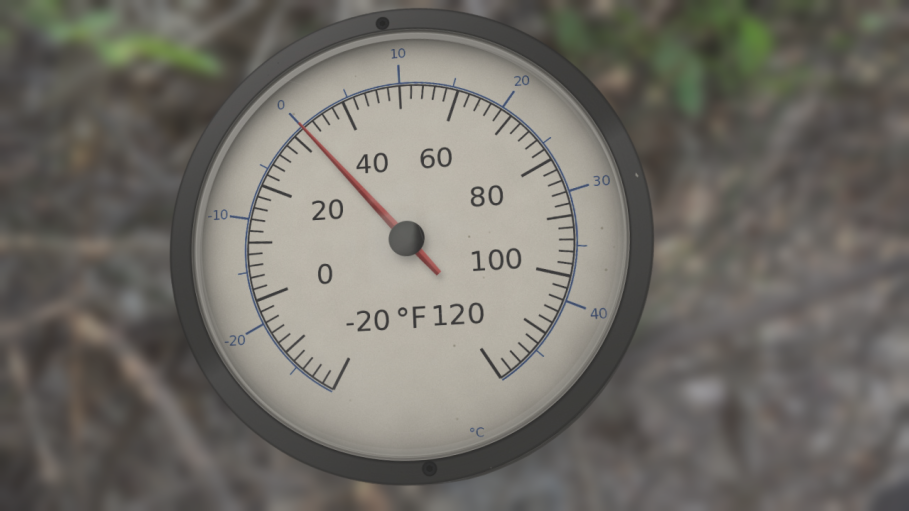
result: 32,°F
